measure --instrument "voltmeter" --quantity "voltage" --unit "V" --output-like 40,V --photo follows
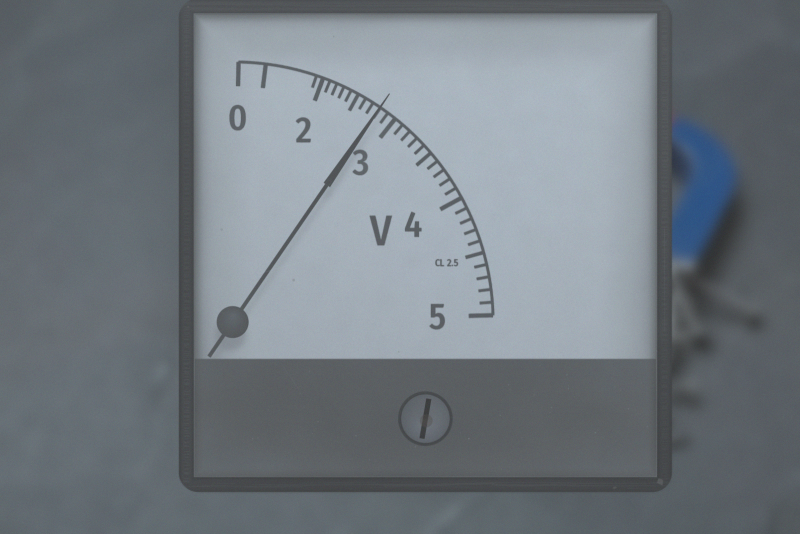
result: 2.8,V
